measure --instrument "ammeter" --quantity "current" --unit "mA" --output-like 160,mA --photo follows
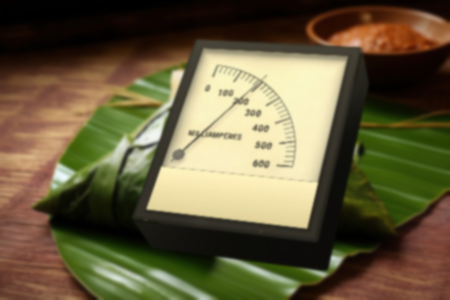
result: 200,mA
